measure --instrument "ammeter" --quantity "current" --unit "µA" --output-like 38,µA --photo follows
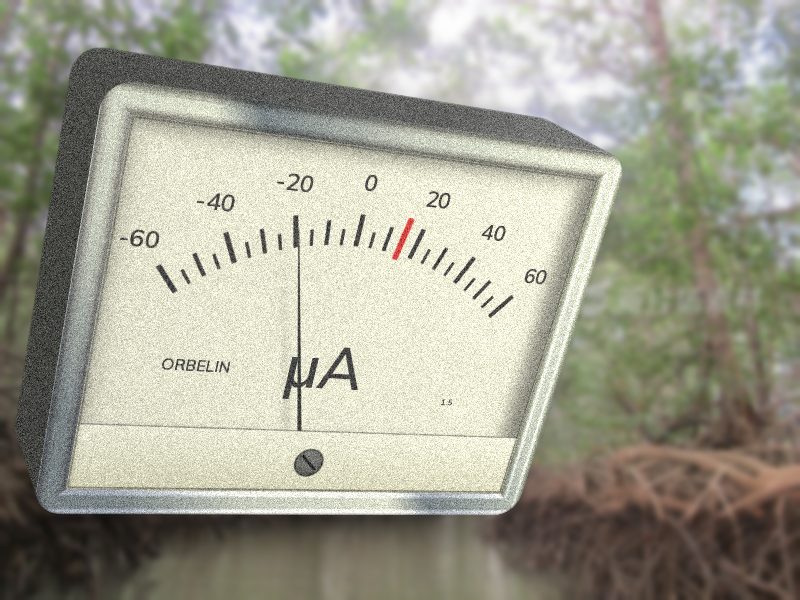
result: -20,µA
